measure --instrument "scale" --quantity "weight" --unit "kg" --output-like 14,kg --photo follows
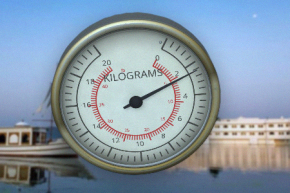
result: 2.4,kg
